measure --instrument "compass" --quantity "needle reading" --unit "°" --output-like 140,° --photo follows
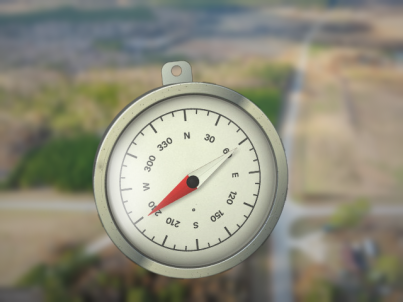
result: 240,°
